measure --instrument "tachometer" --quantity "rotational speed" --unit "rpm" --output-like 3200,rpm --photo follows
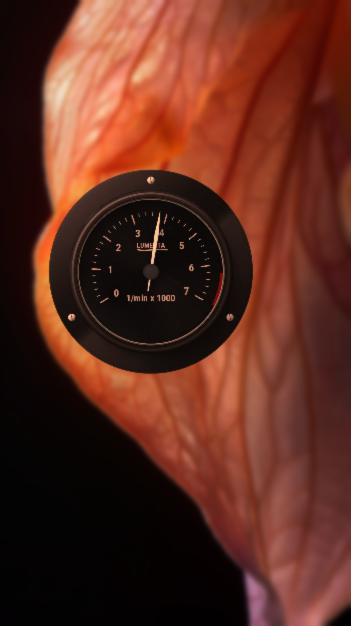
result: 3800,rpm
